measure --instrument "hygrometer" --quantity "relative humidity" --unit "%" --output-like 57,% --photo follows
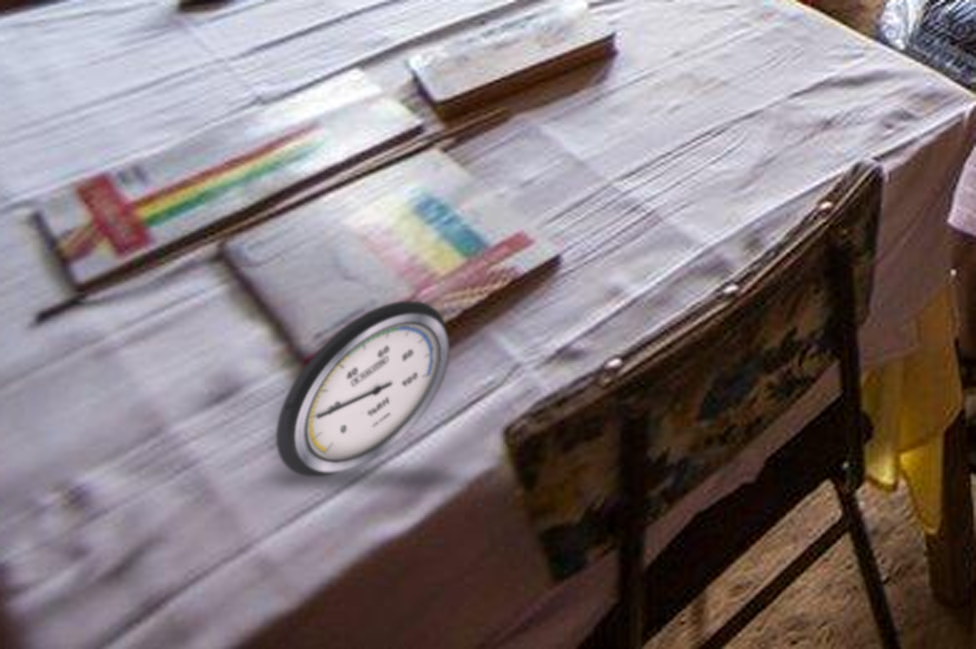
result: 20,%
